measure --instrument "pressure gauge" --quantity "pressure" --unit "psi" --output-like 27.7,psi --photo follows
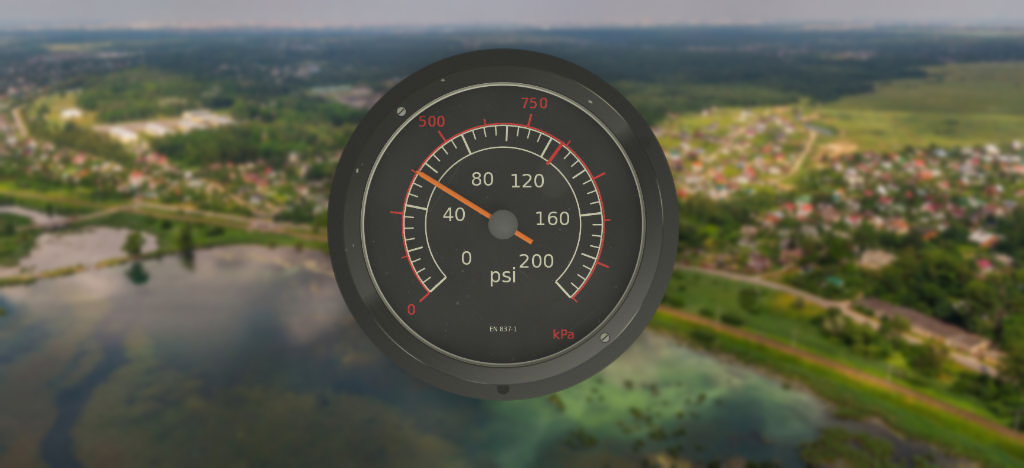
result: 55,psi
